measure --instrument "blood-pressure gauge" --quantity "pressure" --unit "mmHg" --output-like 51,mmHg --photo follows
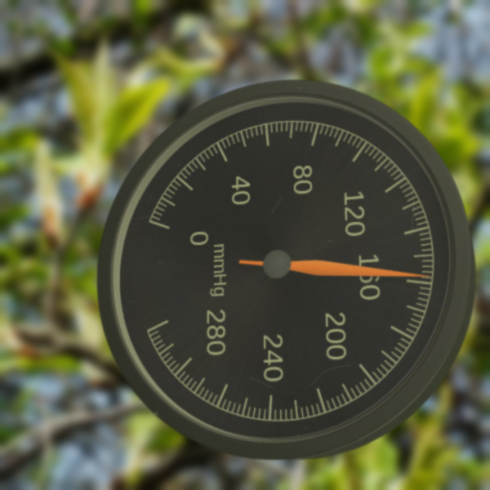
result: 158,mmHg
